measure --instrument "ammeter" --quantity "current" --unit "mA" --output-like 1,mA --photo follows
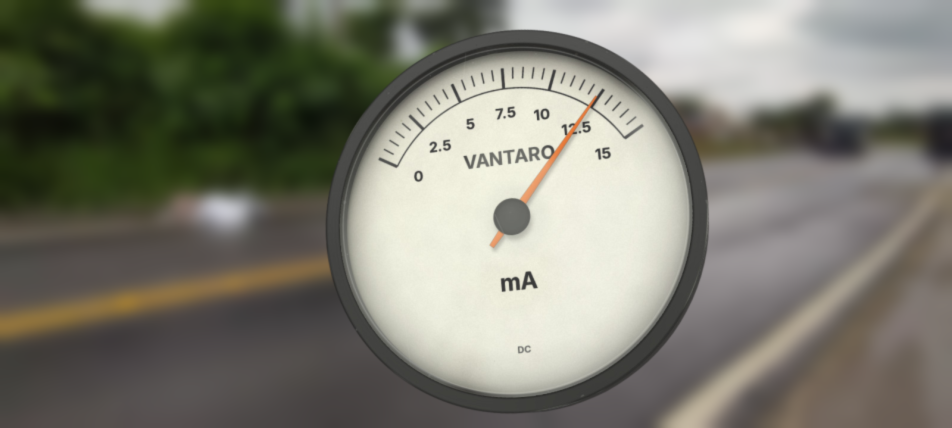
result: 12.5,mA
